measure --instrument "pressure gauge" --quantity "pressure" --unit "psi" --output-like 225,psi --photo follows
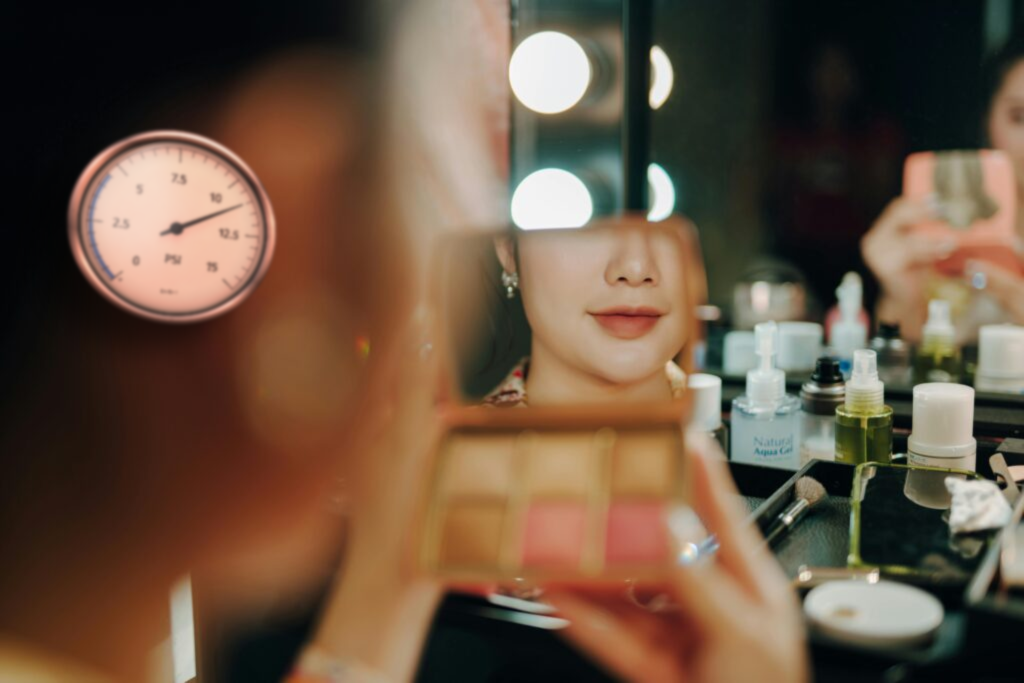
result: 11,psi
